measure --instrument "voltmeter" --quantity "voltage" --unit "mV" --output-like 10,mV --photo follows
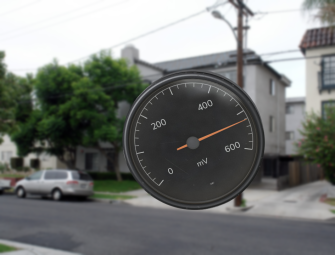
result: 520,mV
